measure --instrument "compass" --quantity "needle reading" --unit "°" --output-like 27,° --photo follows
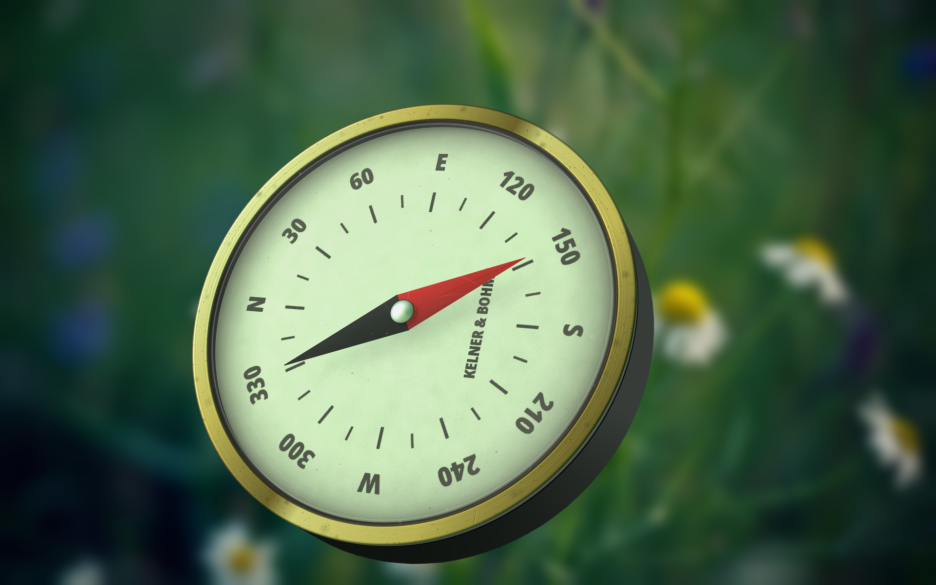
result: 150,°
